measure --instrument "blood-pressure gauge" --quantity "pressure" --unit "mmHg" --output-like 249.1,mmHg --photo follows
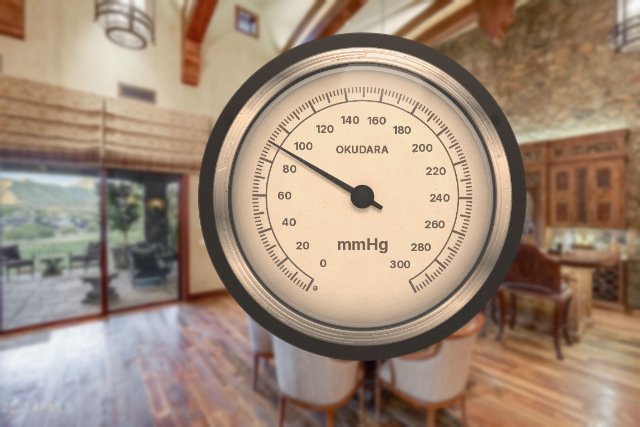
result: 90,mmHg
